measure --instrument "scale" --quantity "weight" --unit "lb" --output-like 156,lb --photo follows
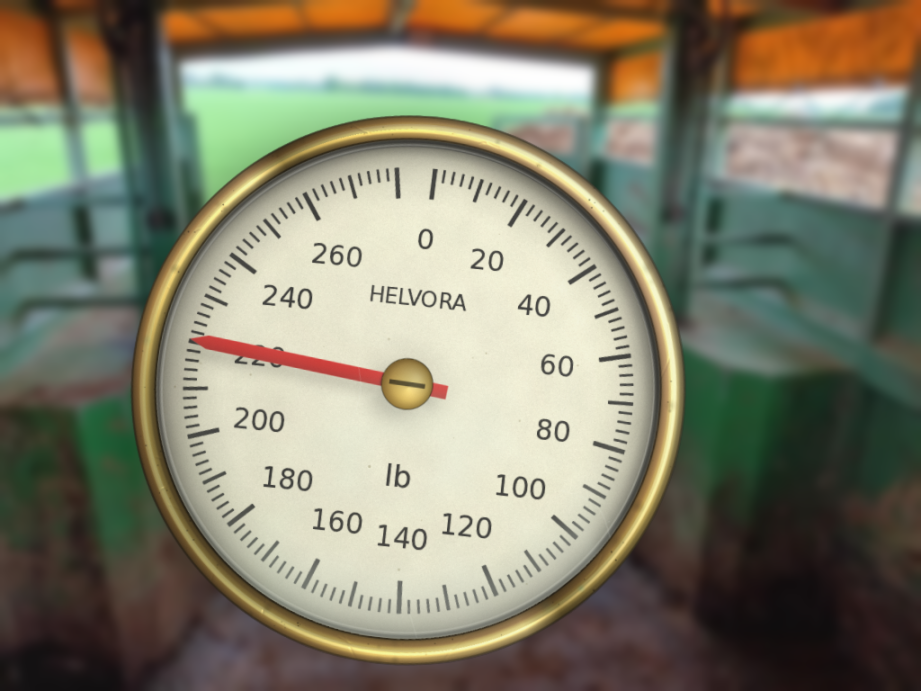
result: 220,lb
